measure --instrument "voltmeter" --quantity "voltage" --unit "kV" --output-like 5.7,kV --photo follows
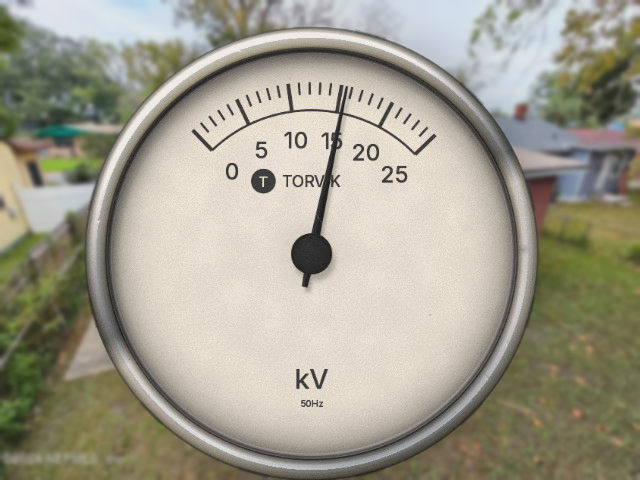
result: 15.5,kV
